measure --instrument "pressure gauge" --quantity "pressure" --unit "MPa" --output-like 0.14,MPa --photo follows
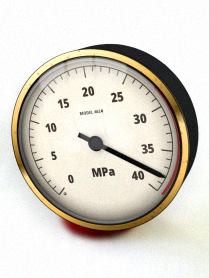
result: 38,MPa
